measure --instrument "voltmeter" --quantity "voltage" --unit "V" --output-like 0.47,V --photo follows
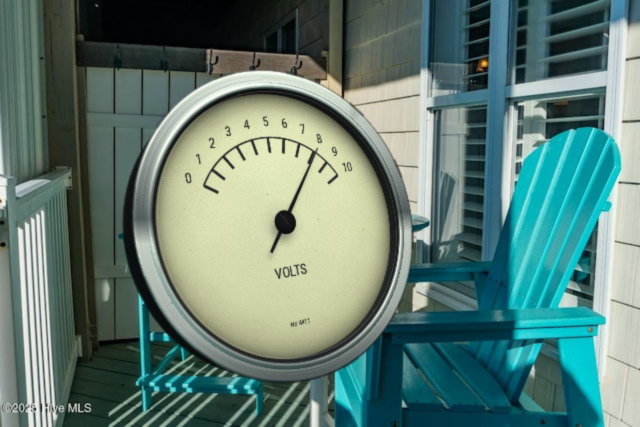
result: 8,V
